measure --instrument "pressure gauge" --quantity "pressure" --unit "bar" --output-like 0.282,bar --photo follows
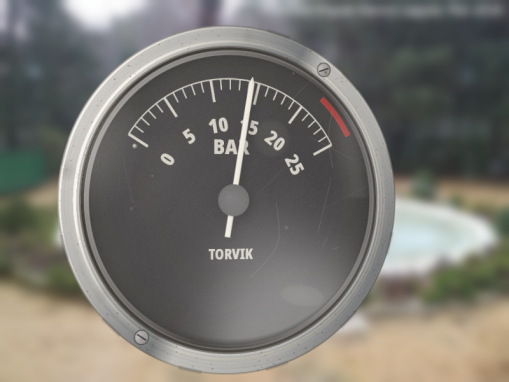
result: 14,bar
